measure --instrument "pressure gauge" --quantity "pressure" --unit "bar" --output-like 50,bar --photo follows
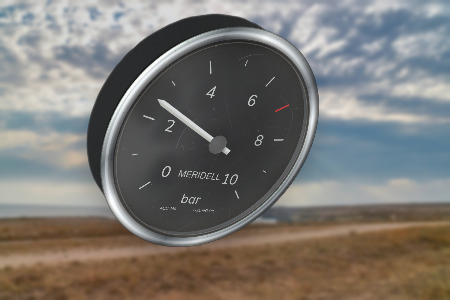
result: 2.5,bar
